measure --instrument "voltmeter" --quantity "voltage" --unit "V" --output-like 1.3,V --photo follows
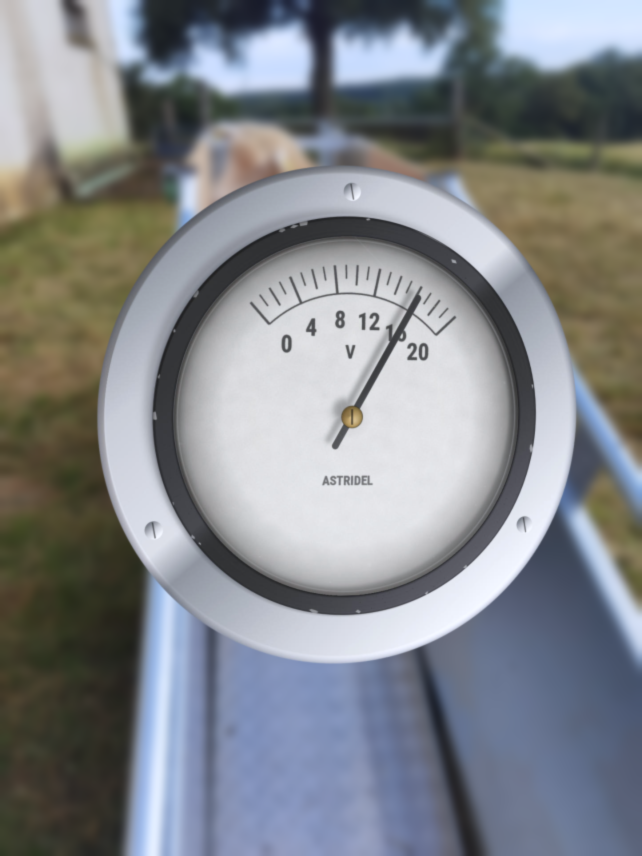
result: 16,V
